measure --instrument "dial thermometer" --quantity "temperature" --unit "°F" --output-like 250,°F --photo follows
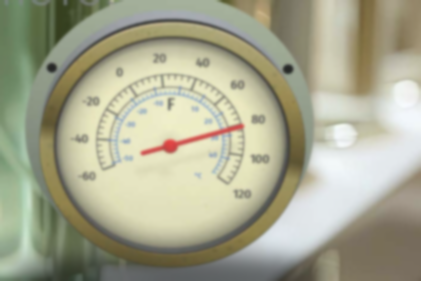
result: 80,°F
